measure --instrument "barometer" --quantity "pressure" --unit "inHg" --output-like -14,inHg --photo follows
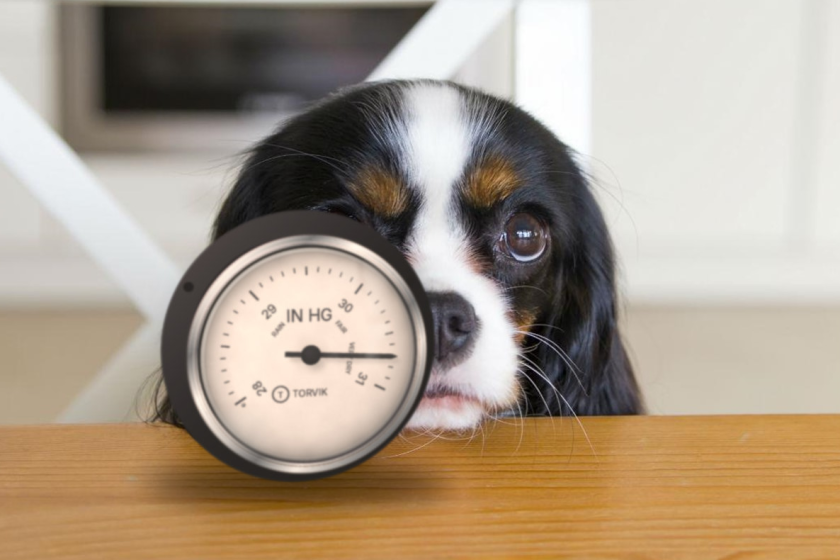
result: 30.7,inHg
